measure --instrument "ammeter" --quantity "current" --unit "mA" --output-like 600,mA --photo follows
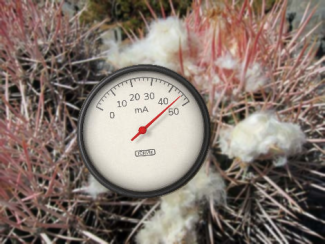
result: 46,mA
